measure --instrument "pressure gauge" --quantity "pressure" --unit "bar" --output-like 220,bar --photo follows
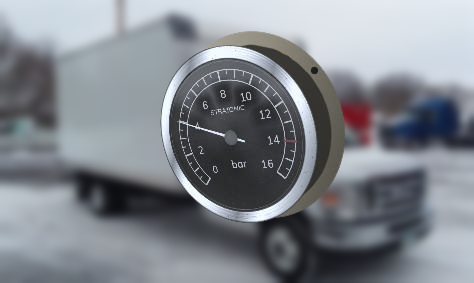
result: 4,bar
